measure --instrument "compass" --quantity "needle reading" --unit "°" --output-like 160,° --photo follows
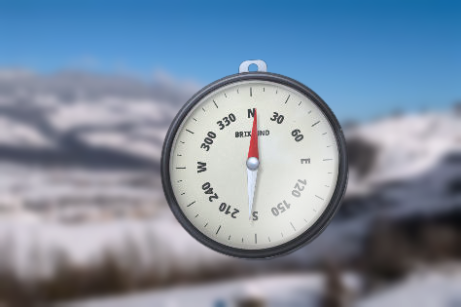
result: 5,°
